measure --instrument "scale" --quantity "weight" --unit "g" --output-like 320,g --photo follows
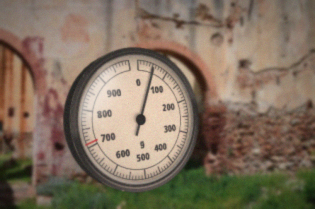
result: 50,g
